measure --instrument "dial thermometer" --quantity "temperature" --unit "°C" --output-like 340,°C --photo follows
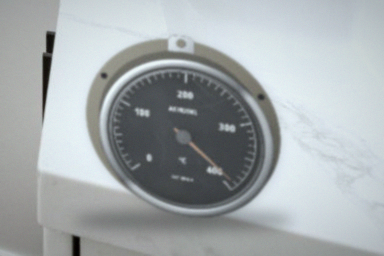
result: 390,°C
